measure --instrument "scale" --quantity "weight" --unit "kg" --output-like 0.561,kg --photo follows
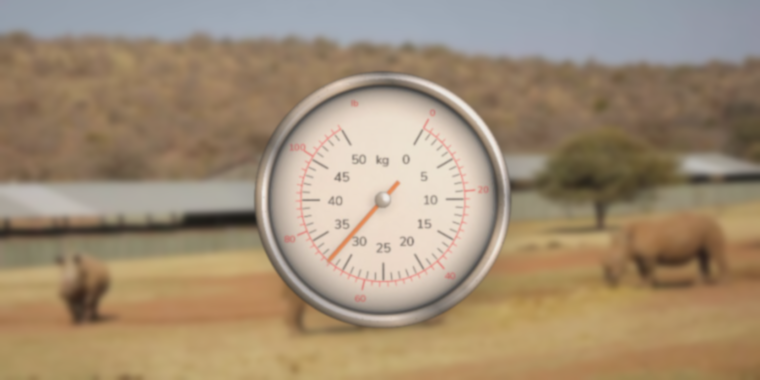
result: 32,kg
